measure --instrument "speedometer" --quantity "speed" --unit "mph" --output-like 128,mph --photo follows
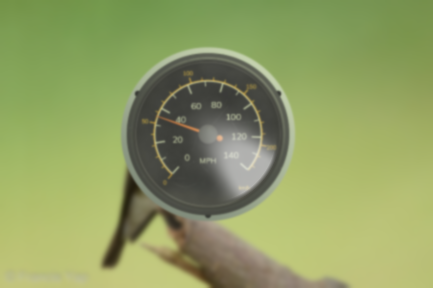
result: 35,mph
